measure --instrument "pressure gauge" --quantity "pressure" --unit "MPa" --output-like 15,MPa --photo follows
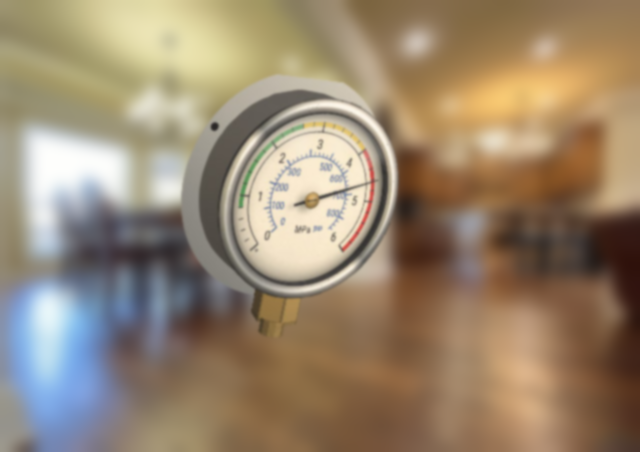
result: 4.6,MPa
